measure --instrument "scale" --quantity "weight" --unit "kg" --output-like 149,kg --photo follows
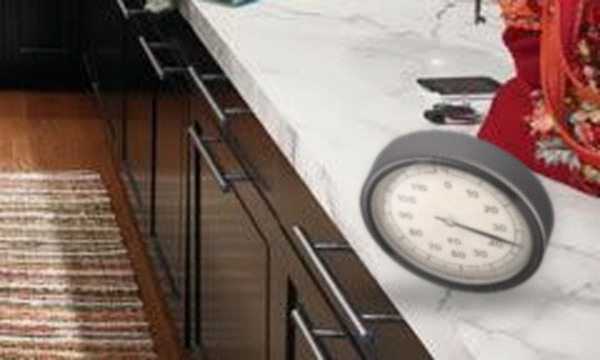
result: 35,kg
